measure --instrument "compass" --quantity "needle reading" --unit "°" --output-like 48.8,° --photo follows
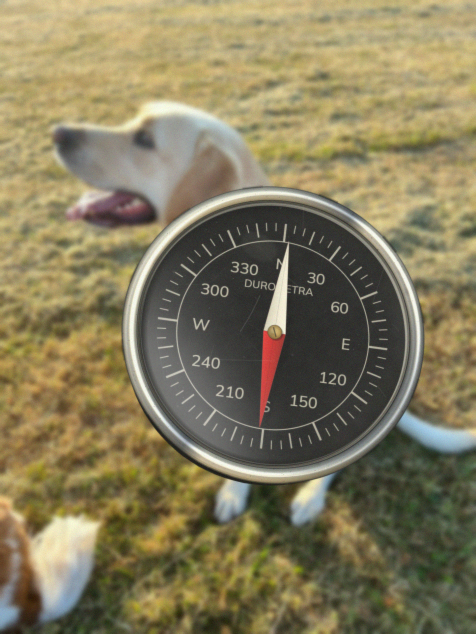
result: 182.5,°
